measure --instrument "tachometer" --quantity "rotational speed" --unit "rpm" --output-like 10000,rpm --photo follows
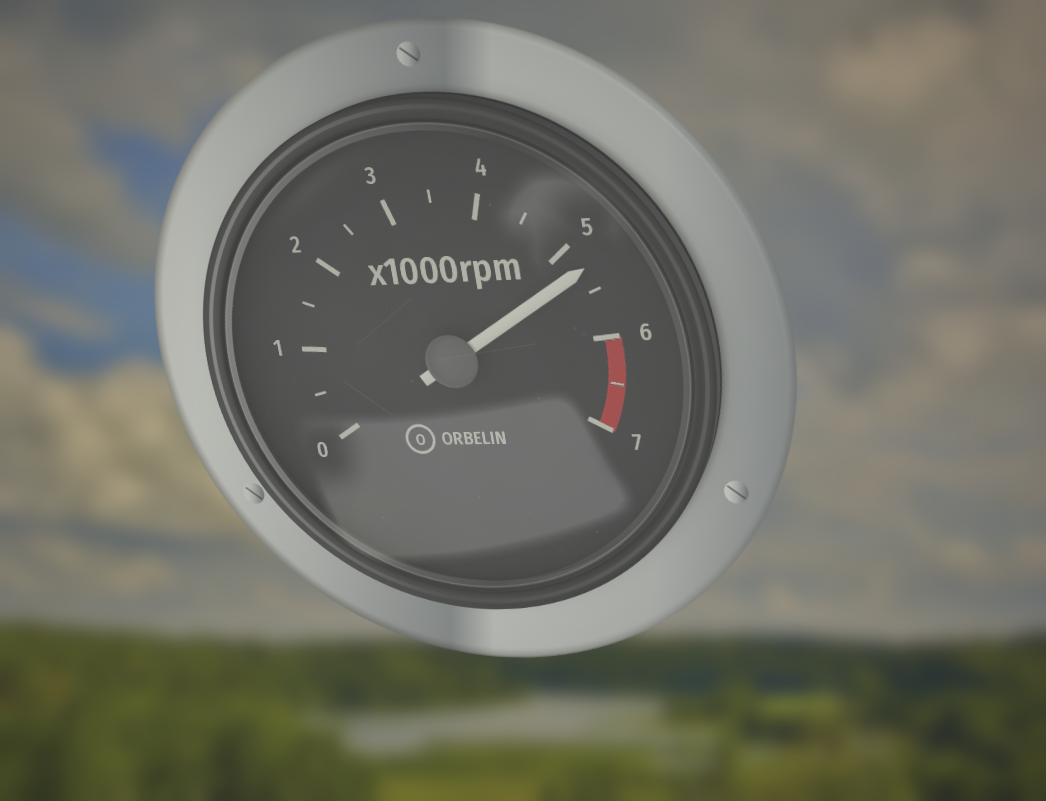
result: 5250,rpm
